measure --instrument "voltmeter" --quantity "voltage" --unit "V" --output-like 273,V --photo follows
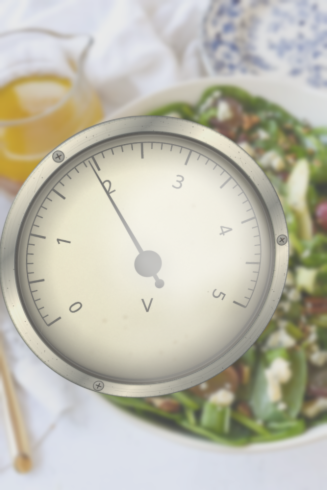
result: 1.95,V
